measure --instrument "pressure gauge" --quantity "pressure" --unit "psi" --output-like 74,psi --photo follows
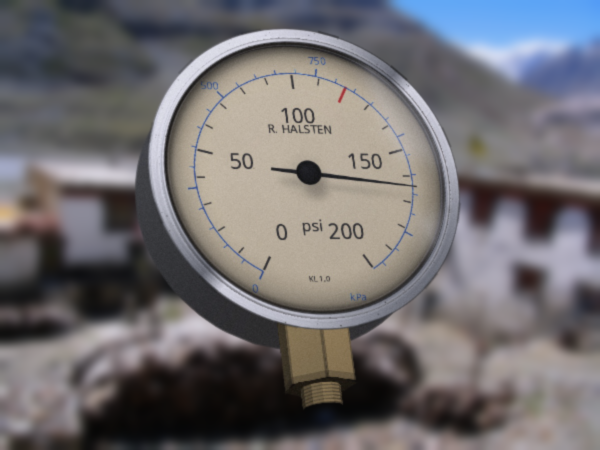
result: 165,psi
